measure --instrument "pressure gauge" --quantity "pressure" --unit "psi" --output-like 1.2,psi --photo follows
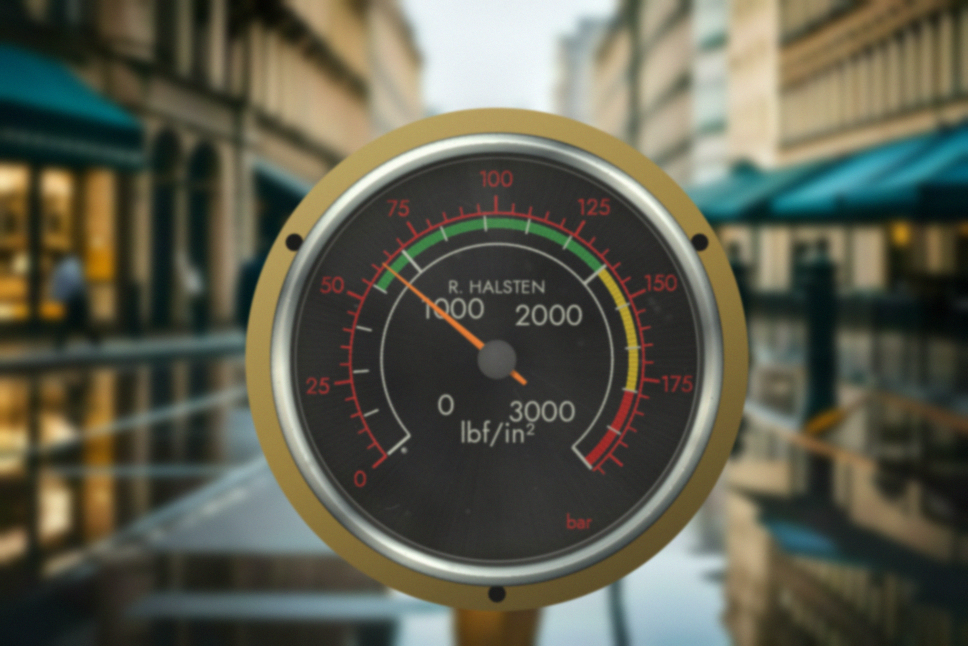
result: 900,psi
